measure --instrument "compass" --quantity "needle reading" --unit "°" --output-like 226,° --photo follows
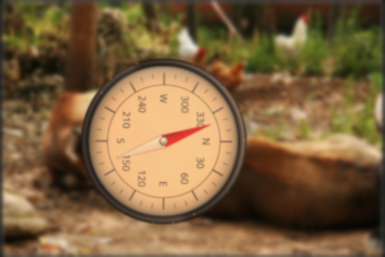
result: 340,°
